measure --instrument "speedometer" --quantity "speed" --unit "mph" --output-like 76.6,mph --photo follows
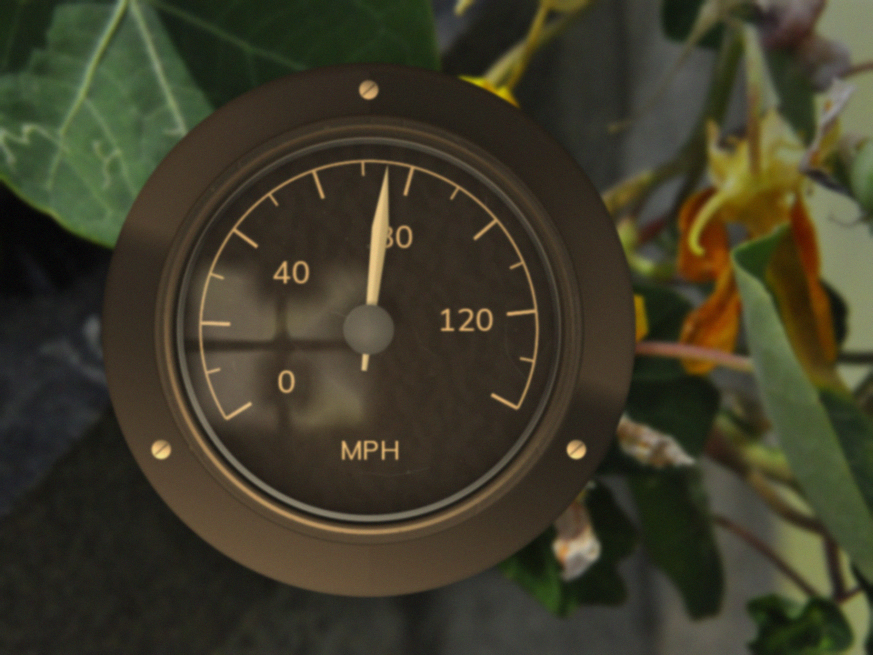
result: 75,mph
